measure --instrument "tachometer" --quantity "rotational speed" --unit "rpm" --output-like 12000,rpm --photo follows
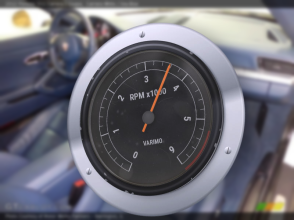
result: 3600,rpm
